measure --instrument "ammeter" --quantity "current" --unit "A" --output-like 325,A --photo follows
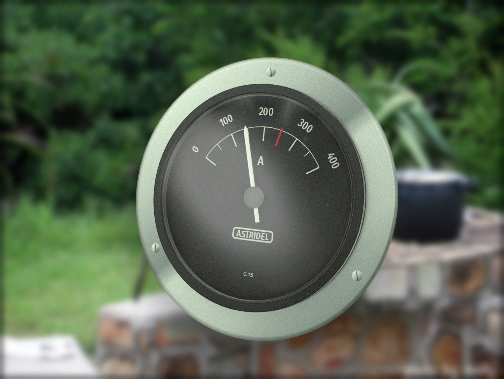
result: 150,A
